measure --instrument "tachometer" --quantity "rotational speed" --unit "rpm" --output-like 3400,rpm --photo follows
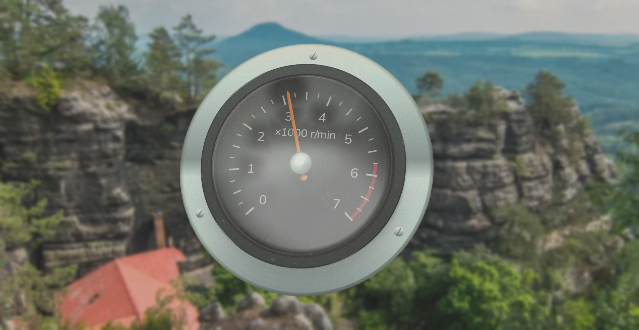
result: 3125,rpm
